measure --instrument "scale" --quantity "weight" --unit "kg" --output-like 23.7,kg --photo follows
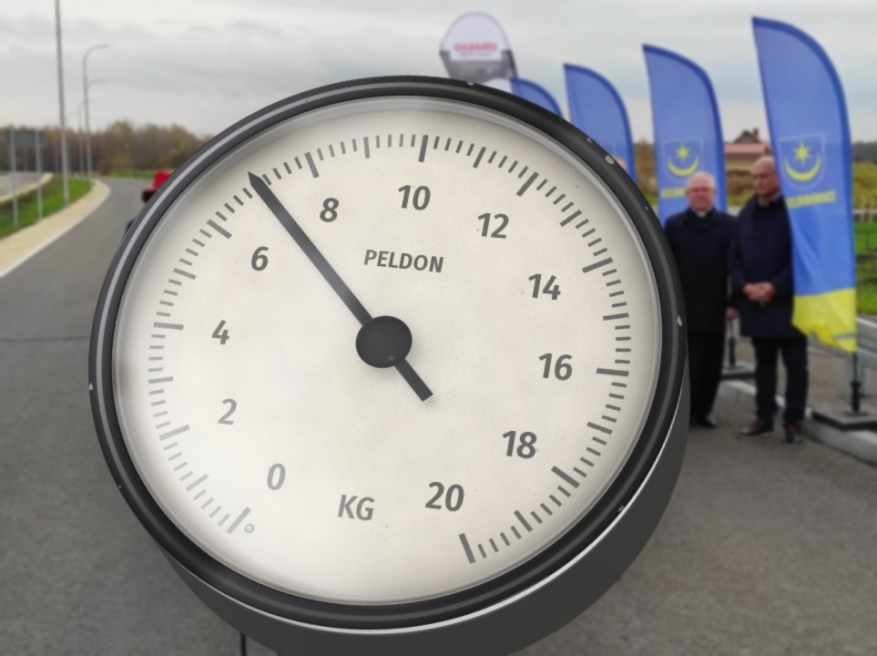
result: 7,kg
